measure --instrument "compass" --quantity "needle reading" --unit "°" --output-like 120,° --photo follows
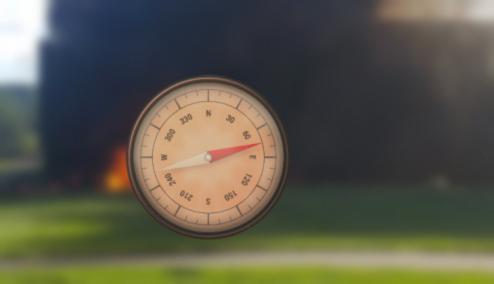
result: 75,°
